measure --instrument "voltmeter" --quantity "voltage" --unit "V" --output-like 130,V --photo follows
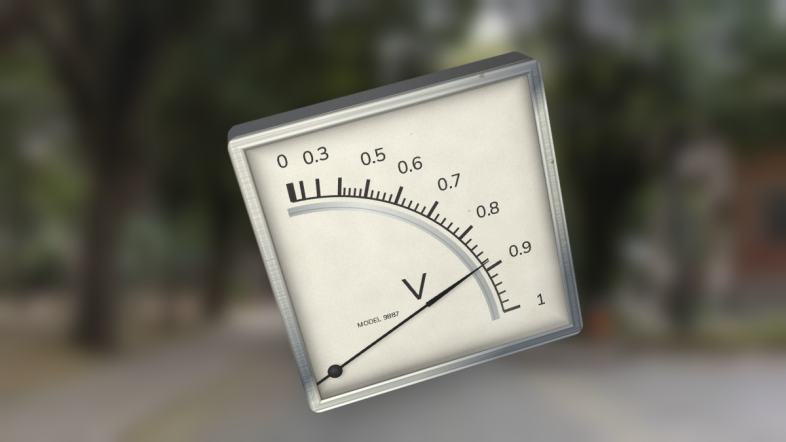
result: 0.88,V
